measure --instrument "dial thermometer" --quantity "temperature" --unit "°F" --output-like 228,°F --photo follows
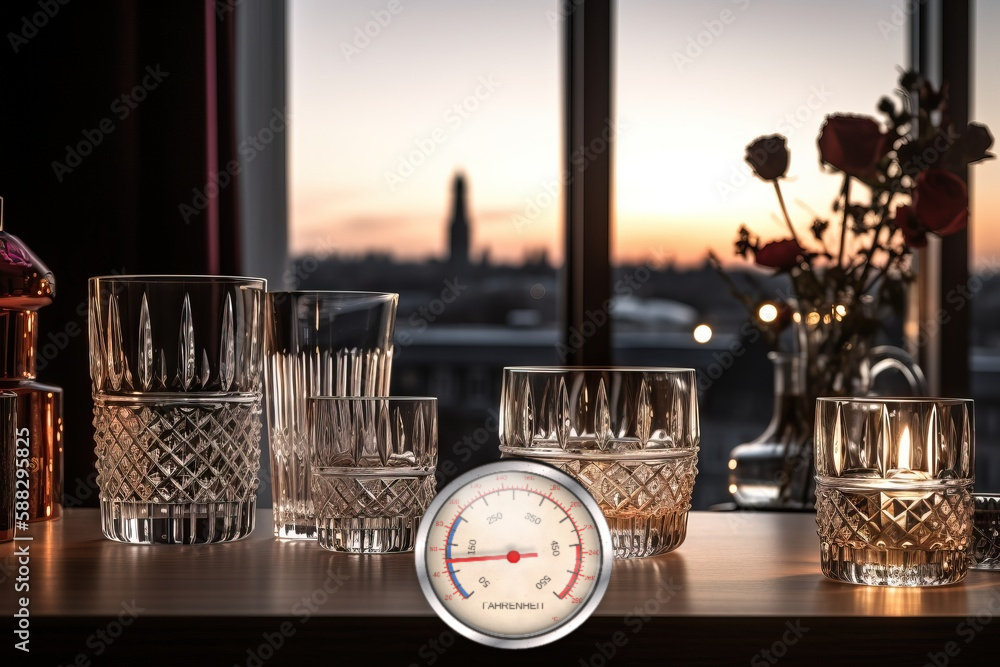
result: 125,°F
